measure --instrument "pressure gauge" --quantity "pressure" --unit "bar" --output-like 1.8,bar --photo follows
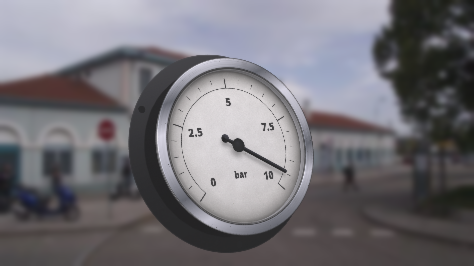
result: 9.5,bar
